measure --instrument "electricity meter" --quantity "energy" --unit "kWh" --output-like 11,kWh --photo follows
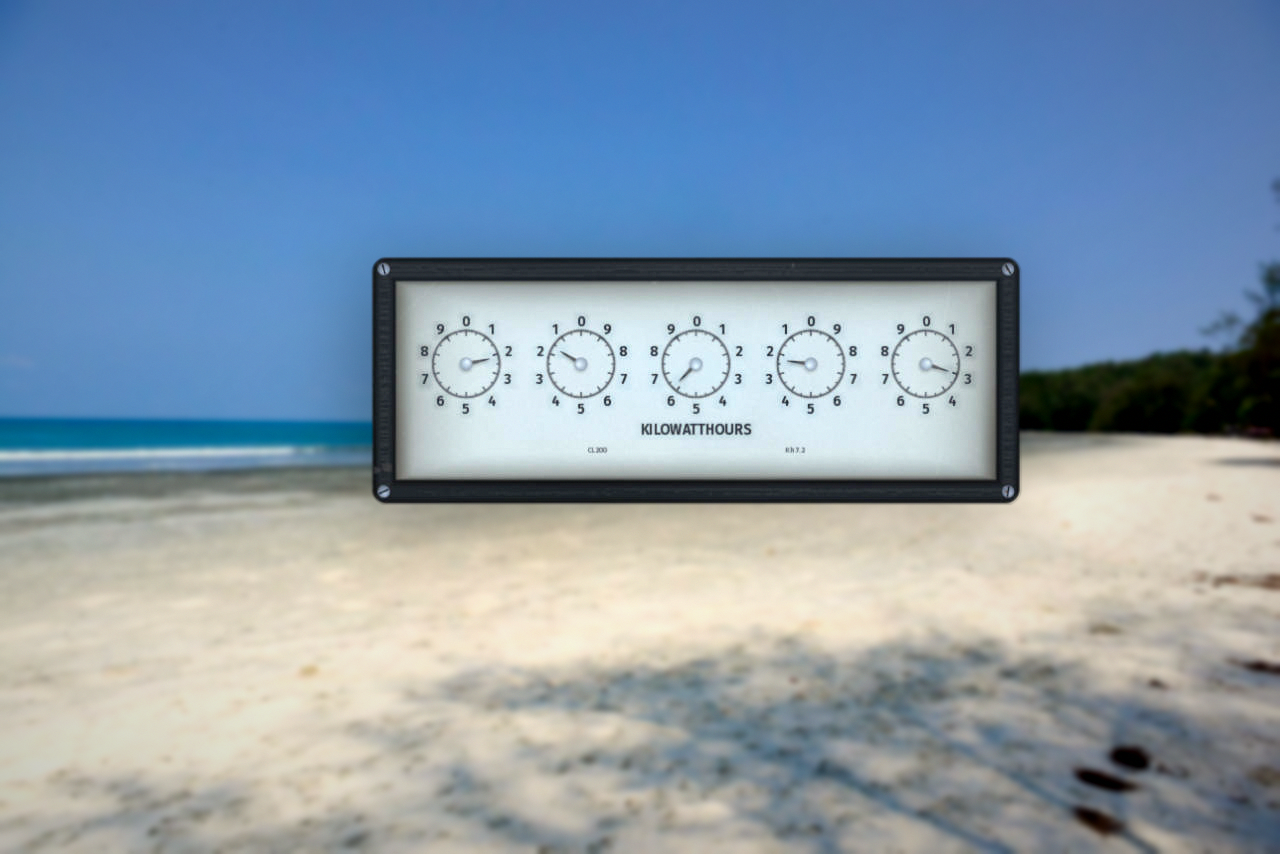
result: 21623,kWh
